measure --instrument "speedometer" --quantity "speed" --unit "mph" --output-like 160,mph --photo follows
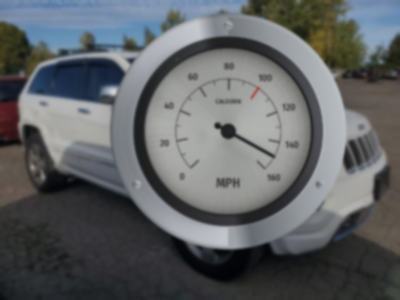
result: 150,mph
